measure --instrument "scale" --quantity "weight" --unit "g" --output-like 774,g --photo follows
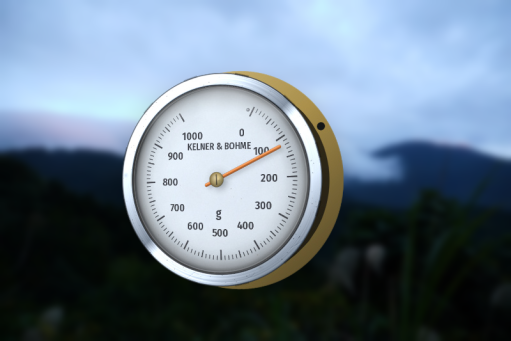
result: 120,g
